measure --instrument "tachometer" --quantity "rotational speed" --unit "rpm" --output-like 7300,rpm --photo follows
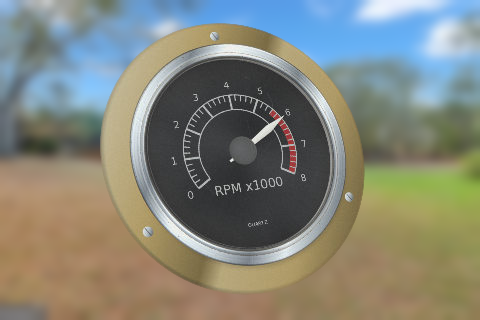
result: 6000,rpm
